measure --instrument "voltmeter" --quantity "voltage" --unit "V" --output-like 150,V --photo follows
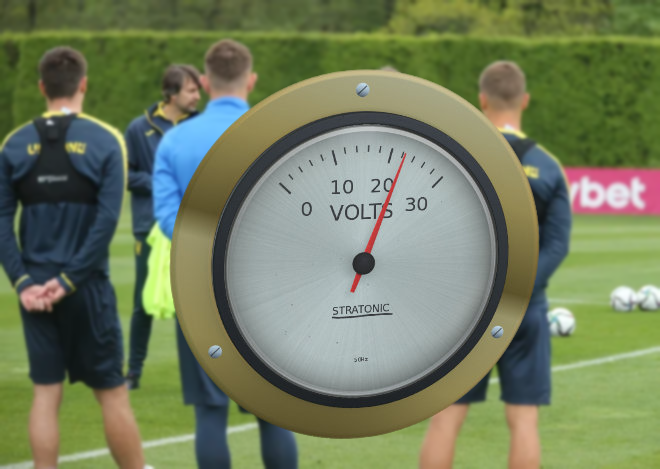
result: 22,V
